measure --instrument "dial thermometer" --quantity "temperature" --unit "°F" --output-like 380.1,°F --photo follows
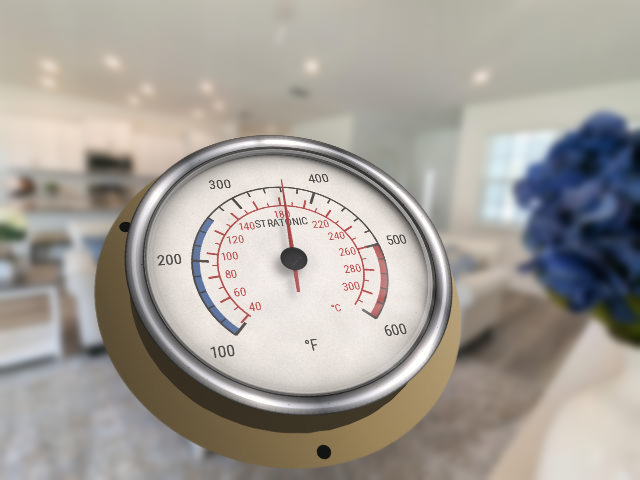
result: 360,°F
